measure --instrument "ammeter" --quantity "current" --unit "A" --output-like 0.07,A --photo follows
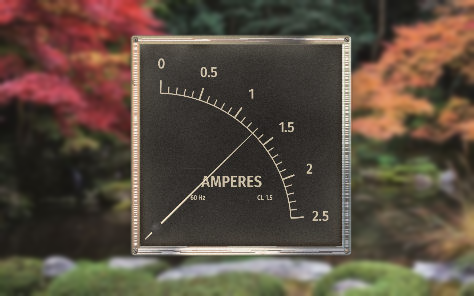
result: 1.3,A
